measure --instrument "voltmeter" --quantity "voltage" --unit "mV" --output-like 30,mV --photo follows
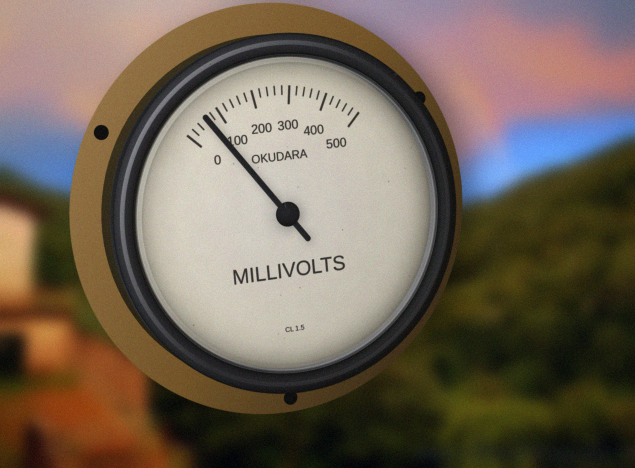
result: 60,mV
